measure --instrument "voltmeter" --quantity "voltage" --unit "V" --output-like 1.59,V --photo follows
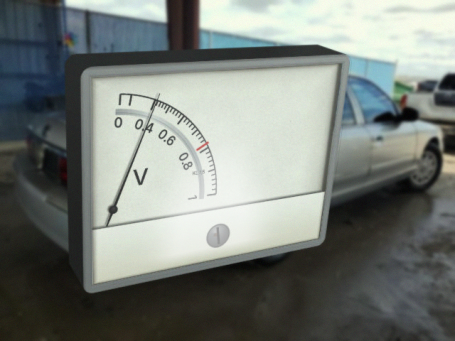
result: 0.4,V
